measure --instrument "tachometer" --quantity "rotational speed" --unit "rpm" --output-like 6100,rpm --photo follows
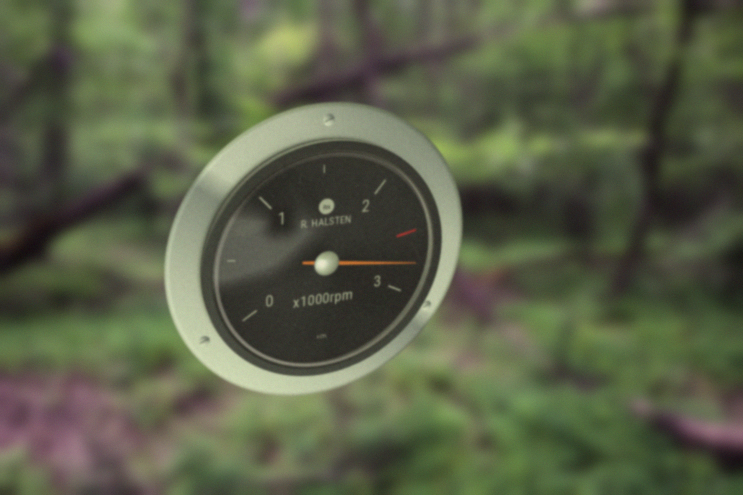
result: 2750,rpm
